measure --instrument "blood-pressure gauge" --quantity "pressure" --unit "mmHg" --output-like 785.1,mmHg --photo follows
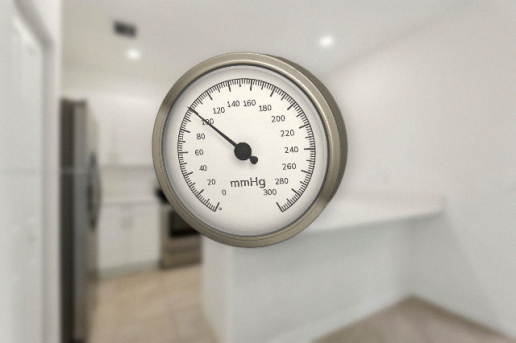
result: 100,mmHg
